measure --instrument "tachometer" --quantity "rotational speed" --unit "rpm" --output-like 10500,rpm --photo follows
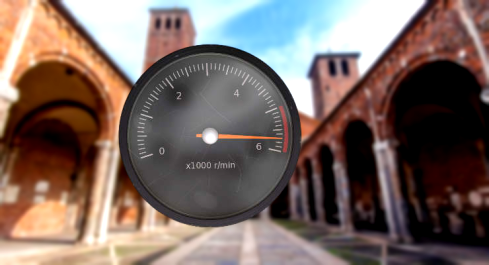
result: 5700,rpm
